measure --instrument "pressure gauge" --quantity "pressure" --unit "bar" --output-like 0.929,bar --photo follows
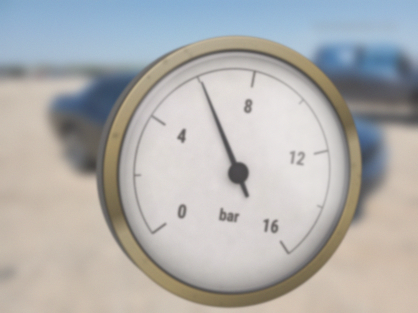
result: 6,bar
